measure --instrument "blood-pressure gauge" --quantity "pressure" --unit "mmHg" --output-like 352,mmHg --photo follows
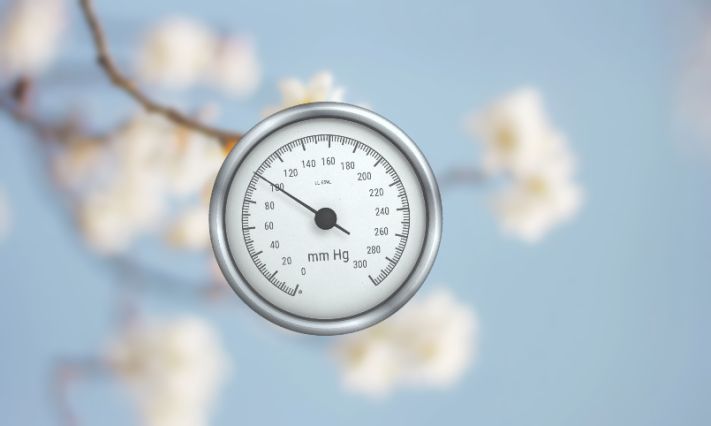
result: 100,mmHg
